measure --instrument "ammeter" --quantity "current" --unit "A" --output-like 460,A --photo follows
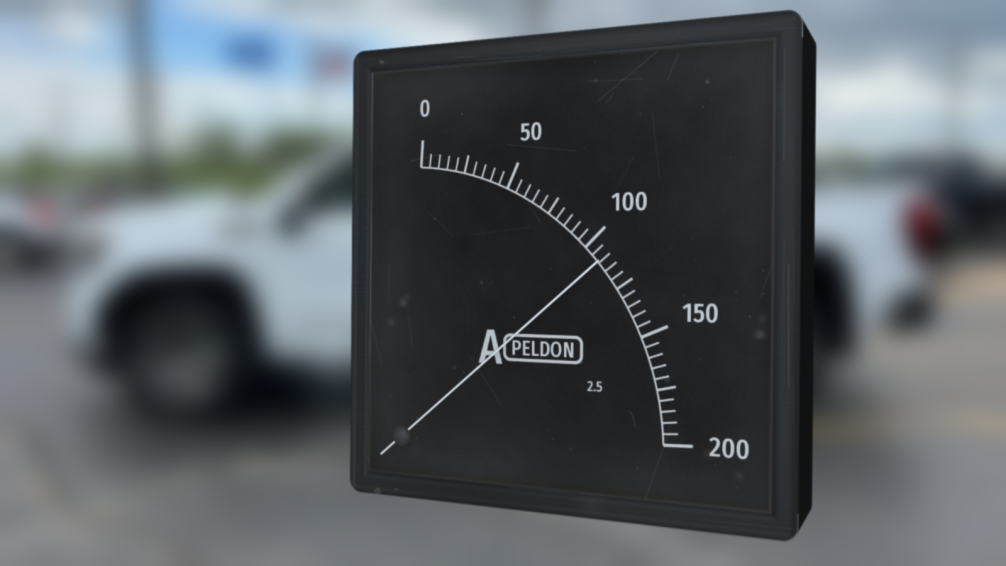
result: 110,A
